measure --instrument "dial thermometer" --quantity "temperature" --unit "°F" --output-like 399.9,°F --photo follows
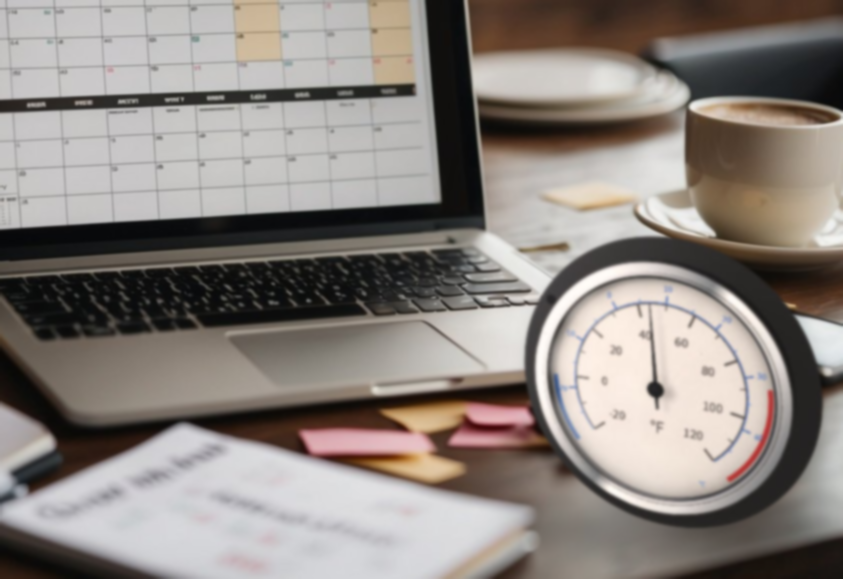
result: 45,°F
